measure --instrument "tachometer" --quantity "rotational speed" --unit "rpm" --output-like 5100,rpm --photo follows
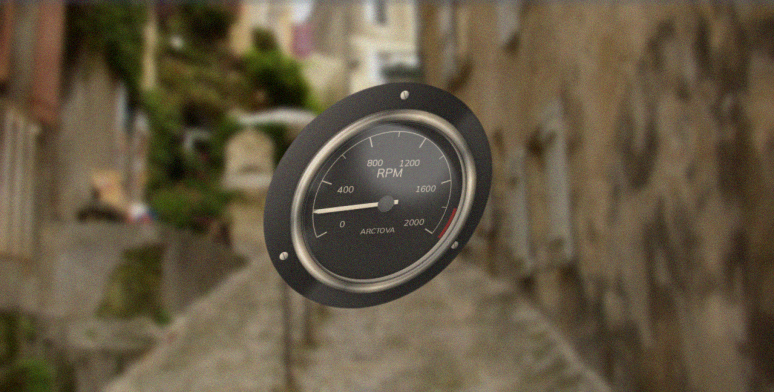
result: 200,rpm
